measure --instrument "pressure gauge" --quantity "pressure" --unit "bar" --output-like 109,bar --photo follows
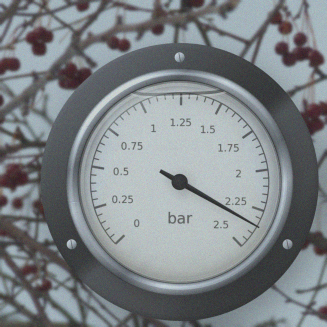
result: 2.35,bar
